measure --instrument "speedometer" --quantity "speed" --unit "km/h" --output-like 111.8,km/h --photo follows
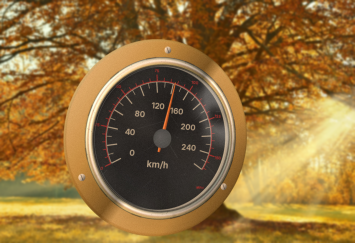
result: 140,km/h
